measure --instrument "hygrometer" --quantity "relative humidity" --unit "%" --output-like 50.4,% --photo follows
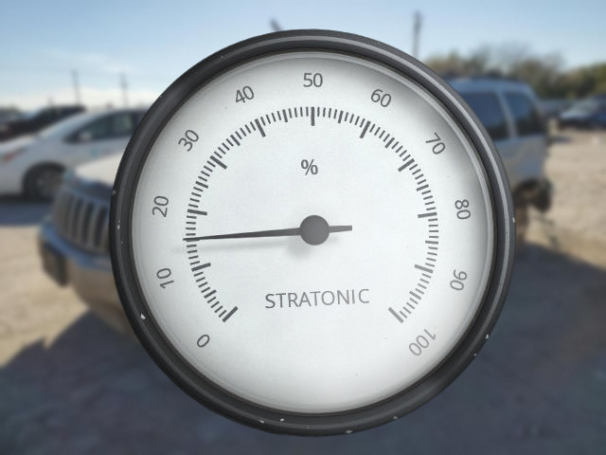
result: 15,%
